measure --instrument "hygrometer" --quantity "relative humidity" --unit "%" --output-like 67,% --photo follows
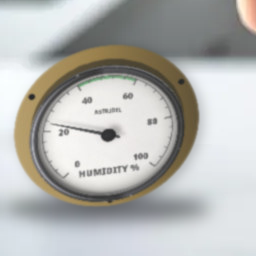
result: 24,%
